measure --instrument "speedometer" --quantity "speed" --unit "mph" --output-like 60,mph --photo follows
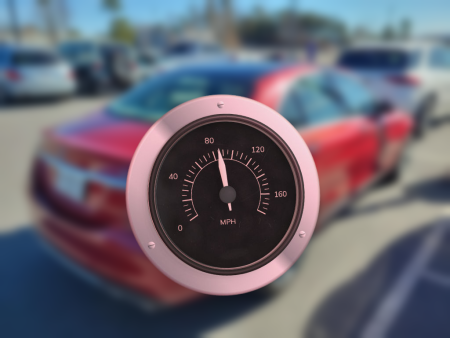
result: 85,mph
